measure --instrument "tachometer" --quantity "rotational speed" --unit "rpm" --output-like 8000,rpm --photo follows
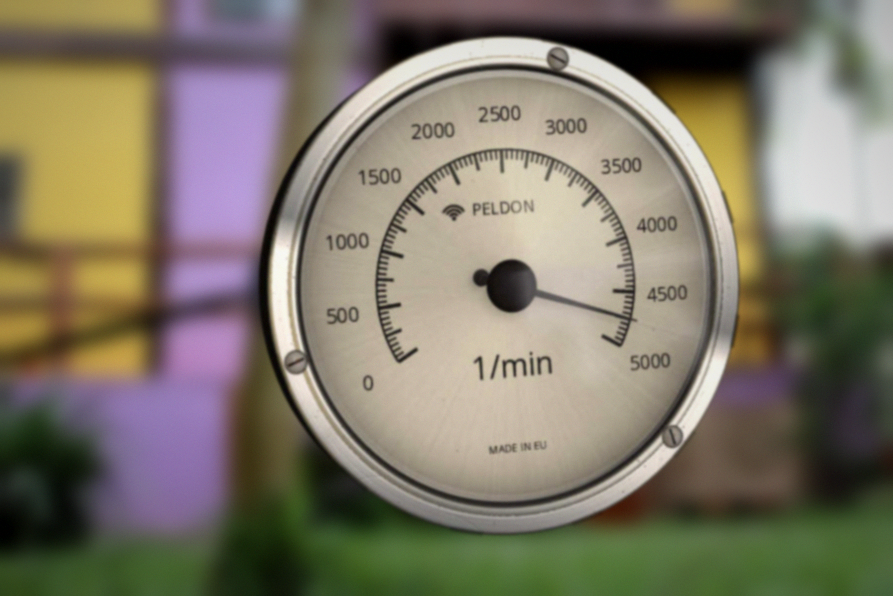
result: 4750,rpm
